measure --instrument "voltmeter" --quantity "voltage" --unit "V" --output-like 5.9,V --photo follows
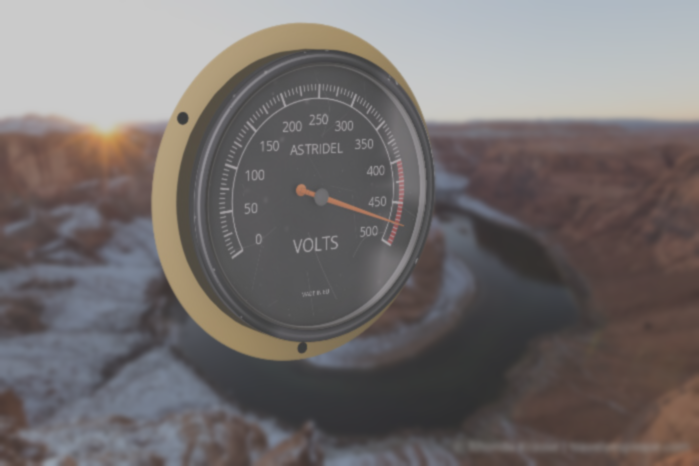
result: 475,V
